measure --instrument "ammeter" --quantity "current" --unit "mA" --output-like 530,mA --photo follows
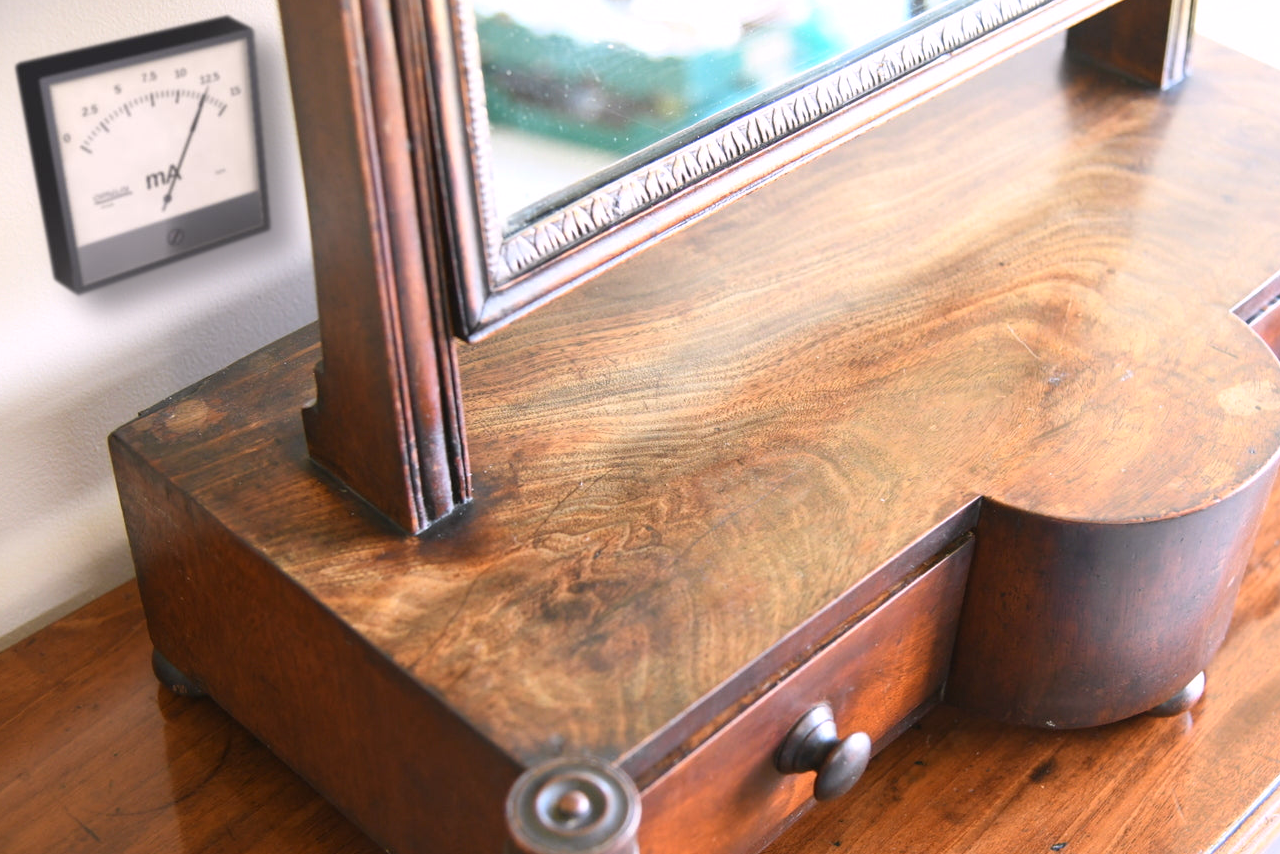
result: 12.5,mA
